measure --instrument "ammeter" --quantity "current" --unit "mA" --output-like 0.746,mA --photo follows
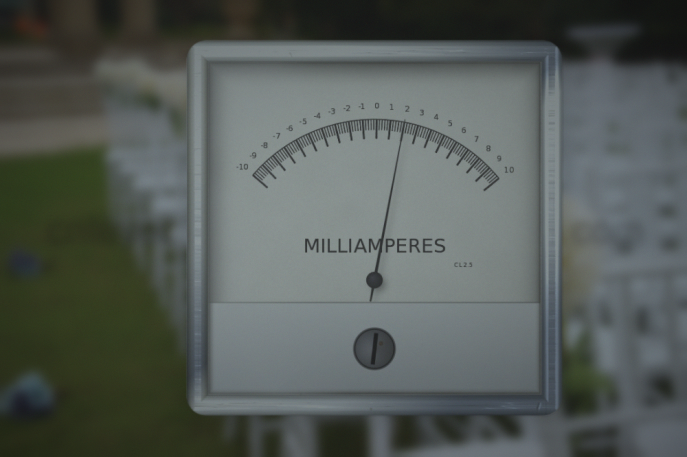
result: 2,mA
